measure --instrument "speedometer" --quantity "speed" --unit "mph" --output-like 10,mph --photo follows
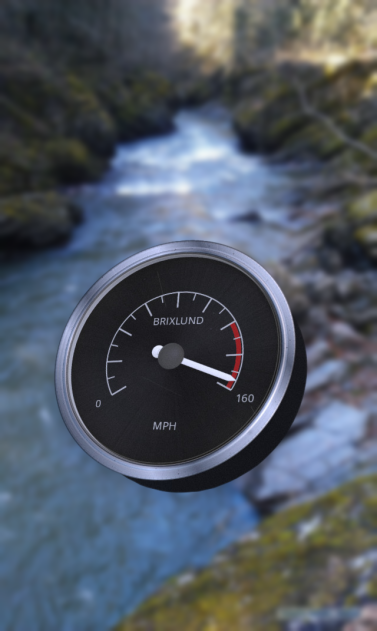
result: 155,mph
